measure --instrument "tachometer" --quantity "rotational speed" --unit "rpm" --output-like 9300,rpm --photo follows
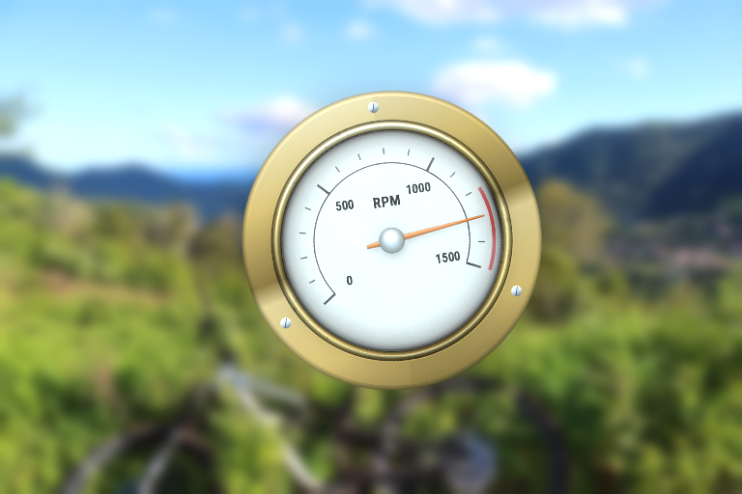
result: 1300,rpm
